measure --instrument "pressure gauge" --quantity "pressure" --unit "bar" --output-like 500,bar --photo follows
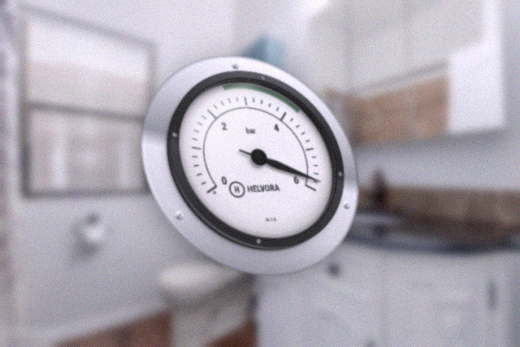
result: 5.8,bar
